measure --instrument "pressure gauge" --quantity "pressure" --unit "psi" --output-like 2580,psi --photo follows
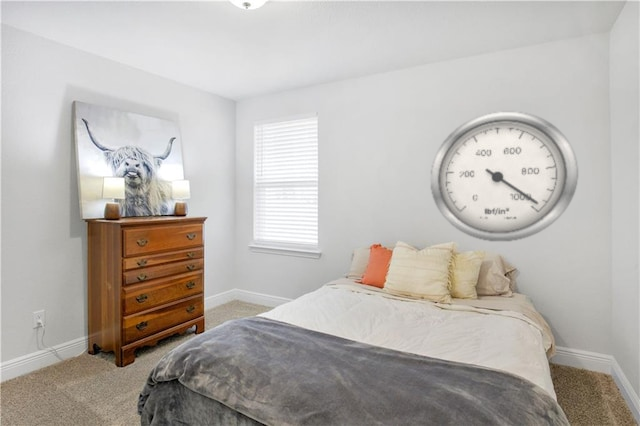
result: 975,psi
